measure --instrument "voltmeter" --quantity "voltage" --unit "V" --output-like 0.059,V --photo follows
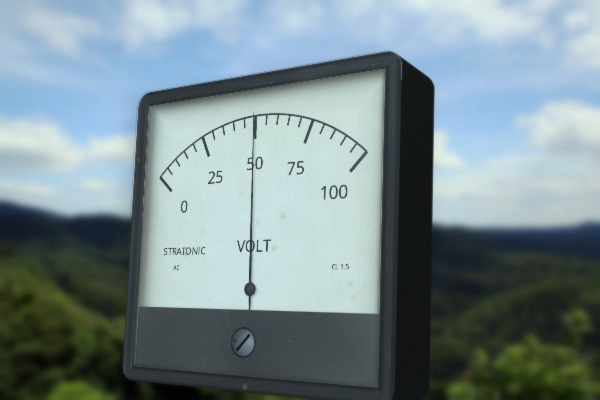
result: 50,V
